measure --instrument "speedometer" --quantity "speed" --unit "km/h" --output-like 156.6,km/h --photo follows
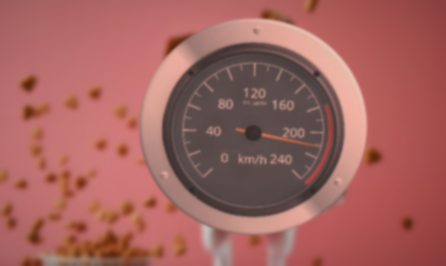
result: 210,km/h
